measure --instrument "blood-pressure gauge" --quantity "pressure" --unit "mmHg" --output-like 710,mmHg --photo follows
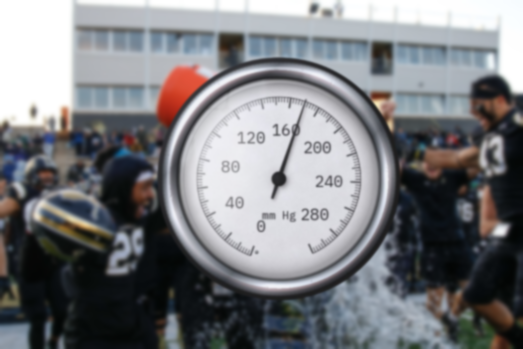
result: 170,mmHg
